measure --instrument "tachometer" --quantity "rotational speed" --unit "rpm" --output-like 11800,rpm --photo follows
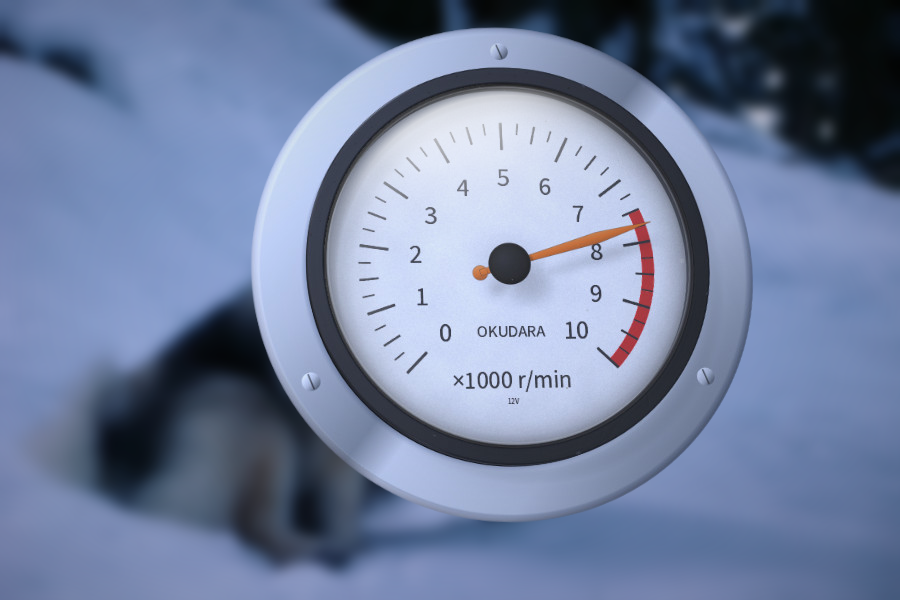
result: 7750,rpm
